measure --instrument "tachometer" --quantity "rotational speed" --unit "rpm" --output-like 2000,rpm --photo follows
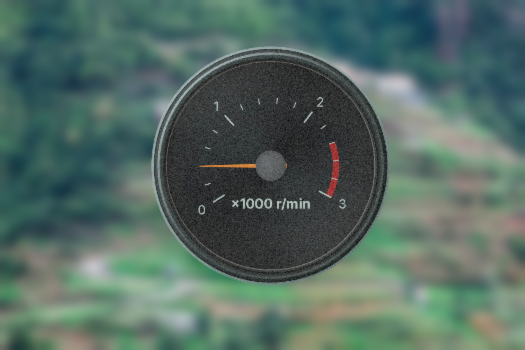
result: 400,rpm
